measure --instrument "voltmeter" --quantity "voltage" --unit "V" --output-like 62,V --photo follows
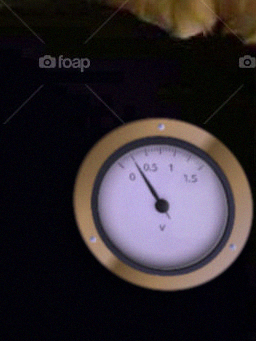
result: 0.25,V
